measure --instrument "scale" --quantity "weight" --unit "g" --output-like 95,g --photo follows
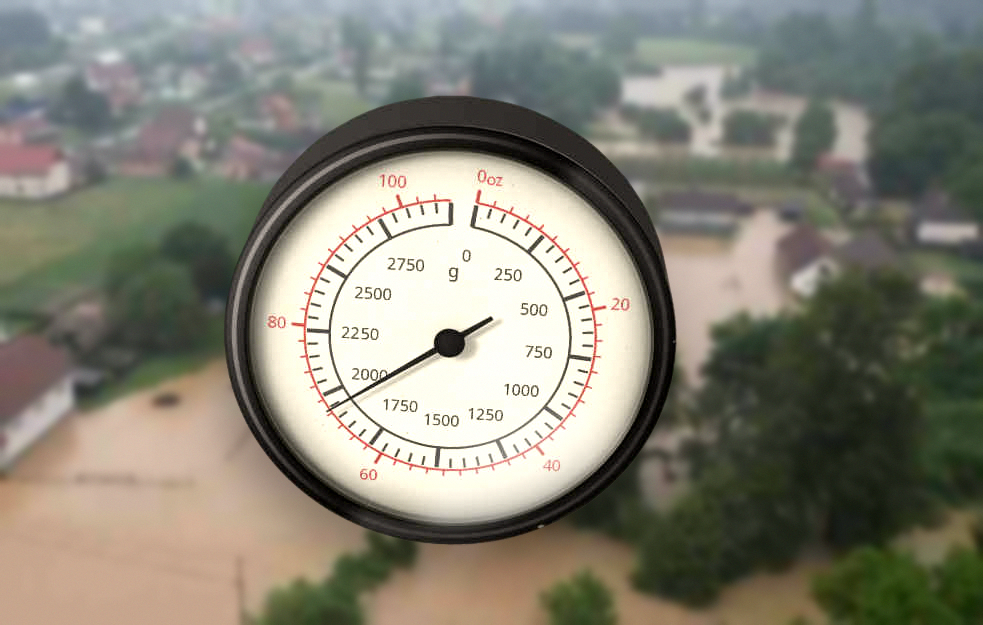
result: 1950,g
